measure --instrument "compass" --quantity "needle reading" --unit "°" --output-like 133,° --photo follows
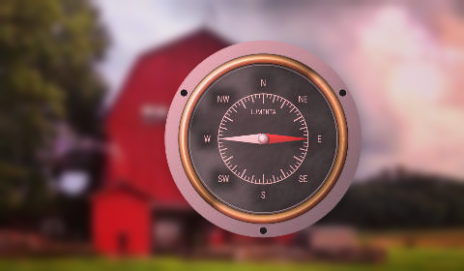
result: 90,°
